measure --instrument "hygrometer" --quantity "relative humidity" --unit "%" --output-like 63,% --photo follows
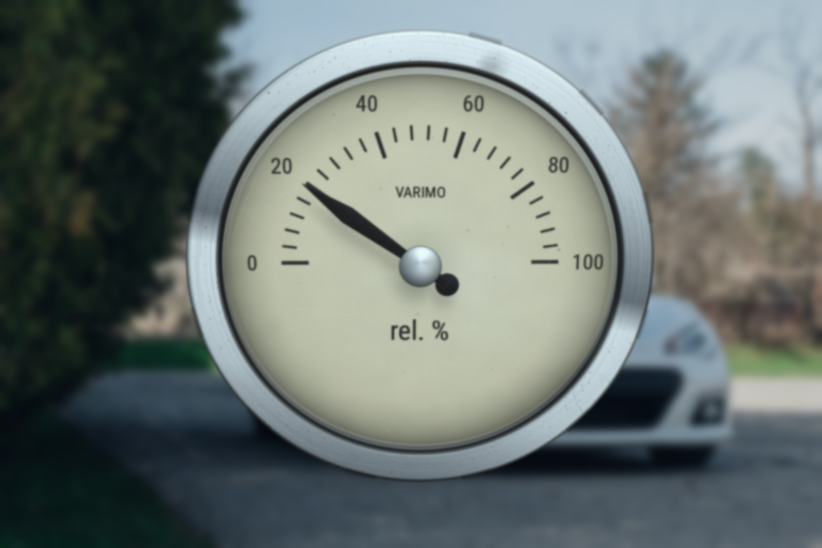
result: 20,%
